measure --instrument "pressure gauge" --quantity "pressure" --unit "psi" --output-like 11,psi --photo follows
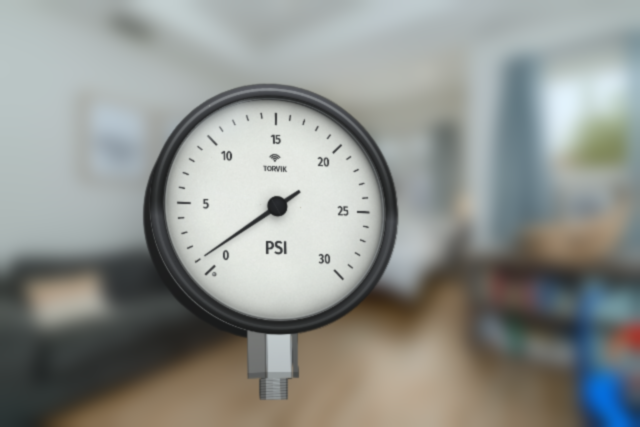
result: 1,psi
